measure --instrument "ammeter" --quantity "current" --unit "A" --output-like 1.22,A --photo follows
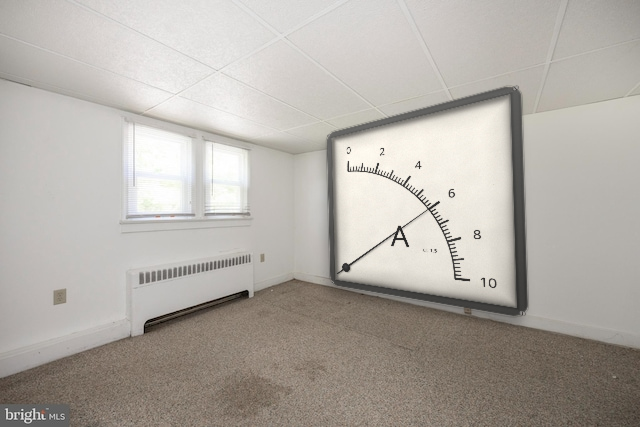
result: 6,A
